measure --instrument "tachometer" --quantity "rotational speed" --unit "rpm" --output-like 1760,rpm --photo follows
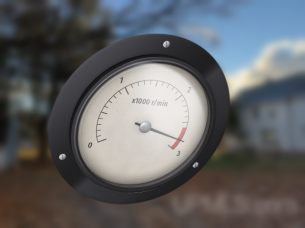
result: 2800,rpm
